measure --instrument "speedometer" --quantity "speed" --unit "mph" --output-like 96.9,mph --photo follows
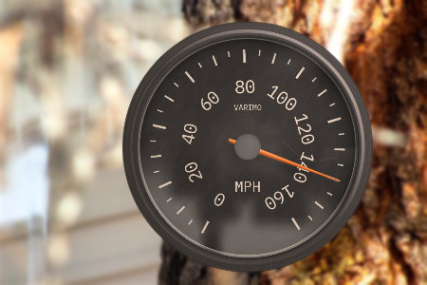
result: 140,mph
